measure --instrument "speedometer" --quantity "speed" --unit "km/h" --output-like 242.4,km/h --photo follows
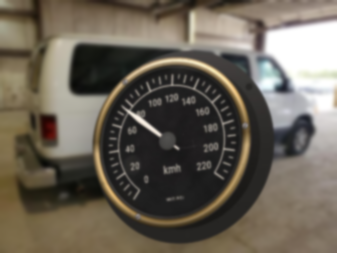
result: 75,km/h
